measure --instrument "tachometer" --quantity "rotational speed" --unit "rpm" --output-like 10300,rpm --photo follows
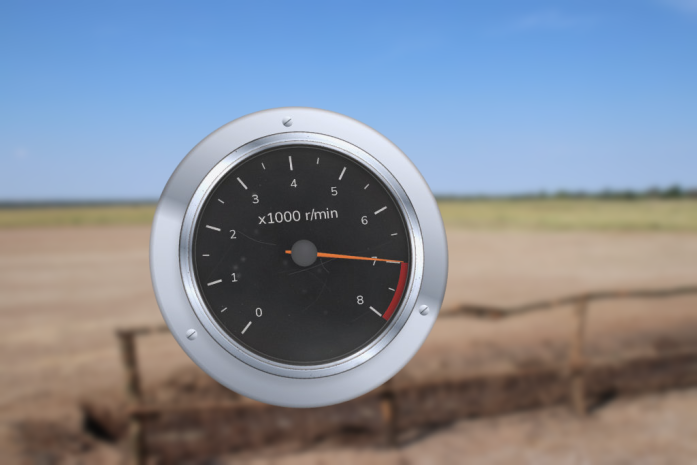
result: 7000,rpm
